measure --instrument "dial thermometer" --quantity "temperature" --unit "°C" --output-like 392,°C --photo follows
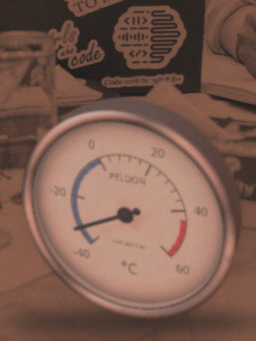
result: -32,°C
